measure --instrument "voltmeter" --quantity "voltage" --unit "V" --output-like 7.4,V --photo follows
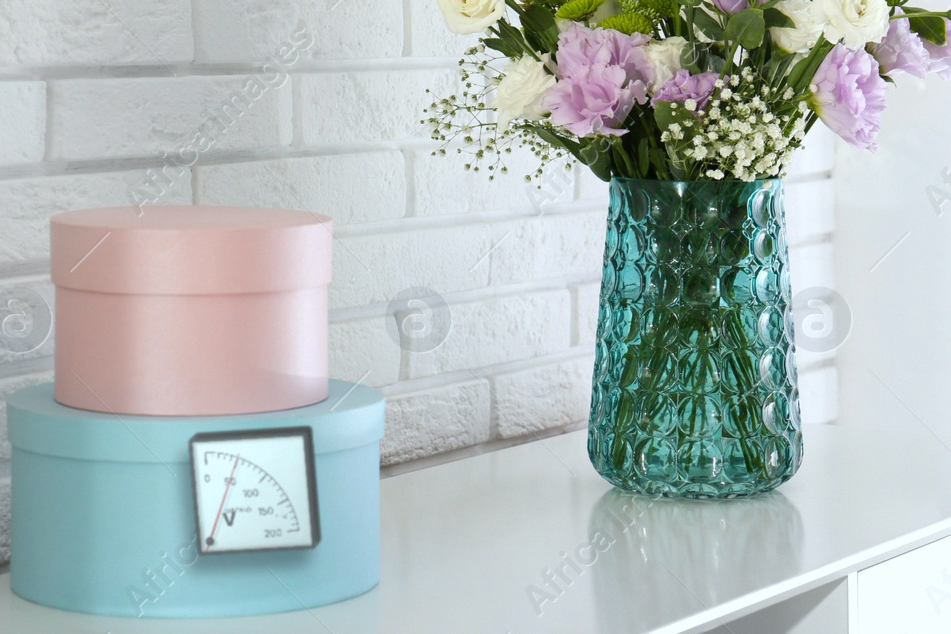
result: 50,V
